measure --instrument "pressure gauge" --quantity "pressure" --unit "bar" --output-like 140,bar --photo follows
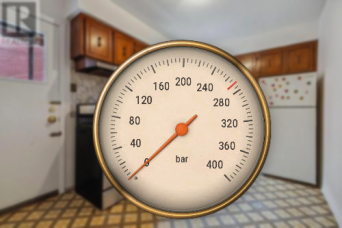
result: 0,bar
